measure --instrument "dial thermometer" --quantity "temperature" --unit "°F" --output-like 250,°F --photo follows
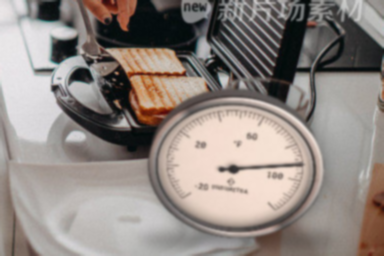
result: 90,°F
